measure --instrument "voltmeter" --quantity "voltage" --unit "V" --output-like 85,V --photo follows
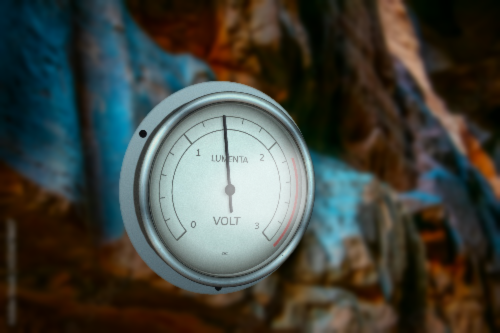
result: 1.4,V
